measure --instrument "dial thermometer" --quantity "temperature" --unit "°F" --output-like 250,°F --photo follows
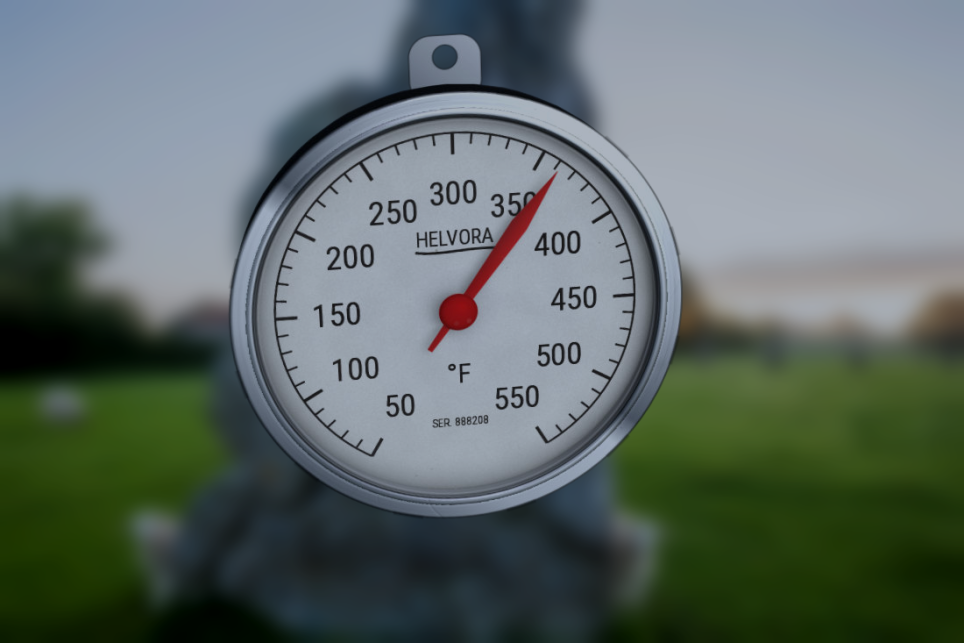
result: 360,°F
